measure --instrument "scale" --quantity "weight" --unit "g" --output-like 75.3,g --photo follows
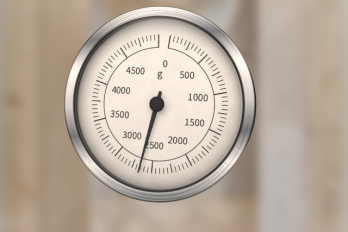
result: 2650,g
